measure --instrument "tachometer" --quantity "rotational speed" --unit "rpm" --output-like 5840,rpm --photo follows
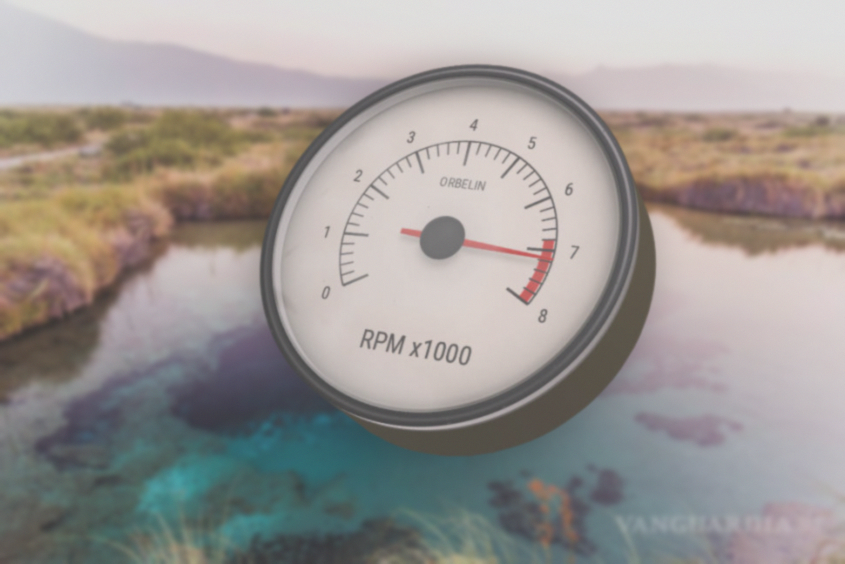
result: 7200,rpm
